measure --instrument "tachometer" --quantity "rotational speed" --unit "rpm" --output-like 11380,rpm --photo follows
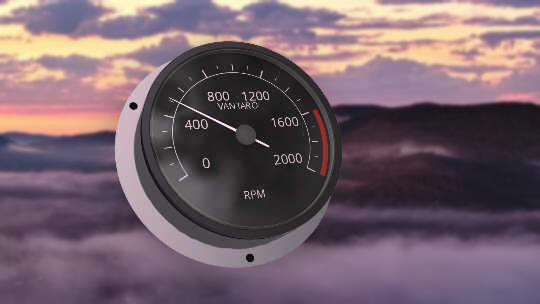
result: 500,rpm
